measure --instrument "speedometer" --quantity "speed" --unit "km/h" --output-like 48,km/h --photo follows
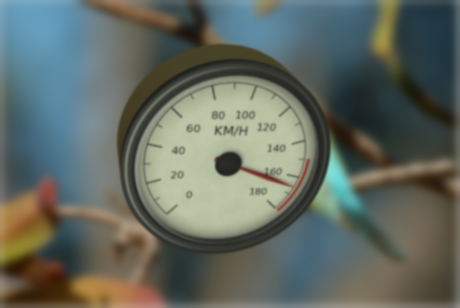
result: 165,km/h
